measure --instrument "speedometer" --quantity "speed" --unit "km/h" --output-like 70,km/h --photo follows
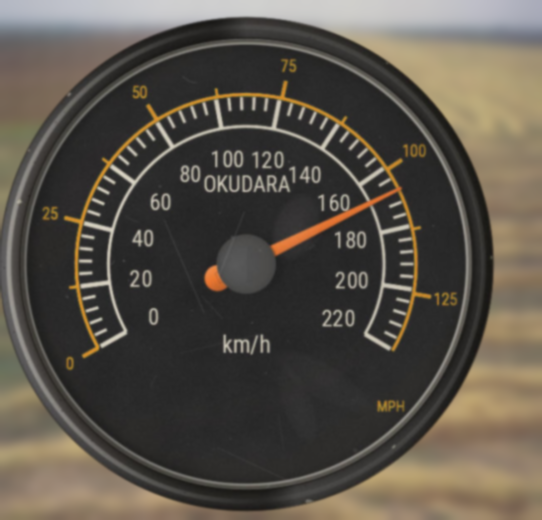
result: 168,km/h
